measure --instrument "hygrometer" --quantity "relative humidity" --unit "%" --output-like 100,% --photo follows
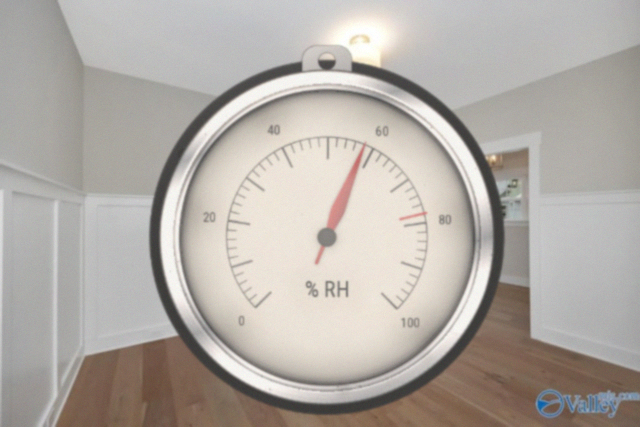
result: 58,%
